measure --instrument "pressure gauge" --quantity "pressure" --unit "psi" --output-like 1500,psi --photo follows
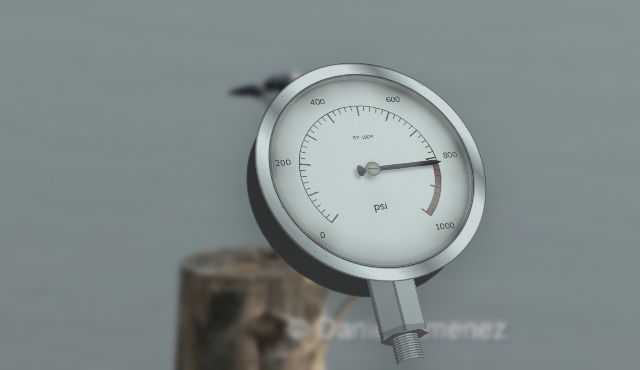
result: 820,psi
